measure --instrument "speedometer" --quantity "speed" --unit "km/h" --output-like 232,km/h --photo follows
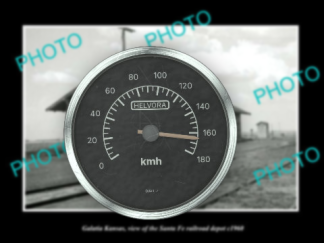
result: 165,km/h
